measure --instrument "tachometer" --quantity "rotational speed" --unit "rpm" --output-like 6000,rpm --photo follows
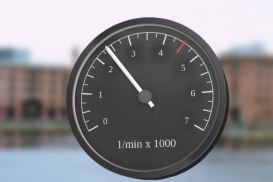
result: 2375,rpm
